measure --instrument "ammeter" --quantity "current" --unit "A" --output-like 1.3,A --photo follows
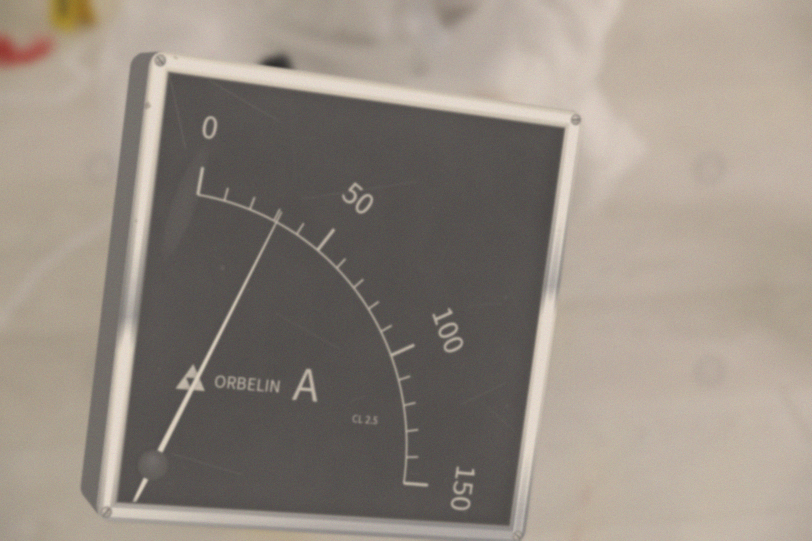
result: 30,A
